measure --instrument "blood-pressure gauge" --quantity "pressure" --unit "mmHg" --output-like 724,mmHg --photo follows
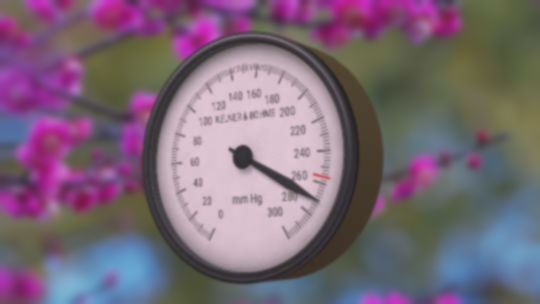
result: 270,mmHg
